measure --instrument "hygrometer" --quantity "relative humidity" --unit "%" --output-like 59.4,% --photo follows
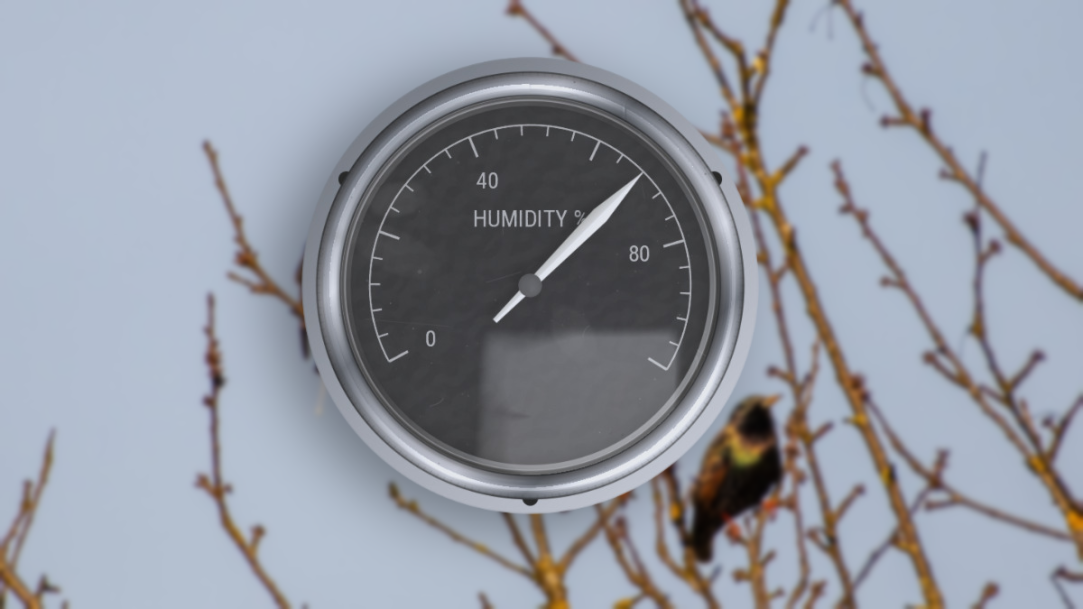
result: 68,%
